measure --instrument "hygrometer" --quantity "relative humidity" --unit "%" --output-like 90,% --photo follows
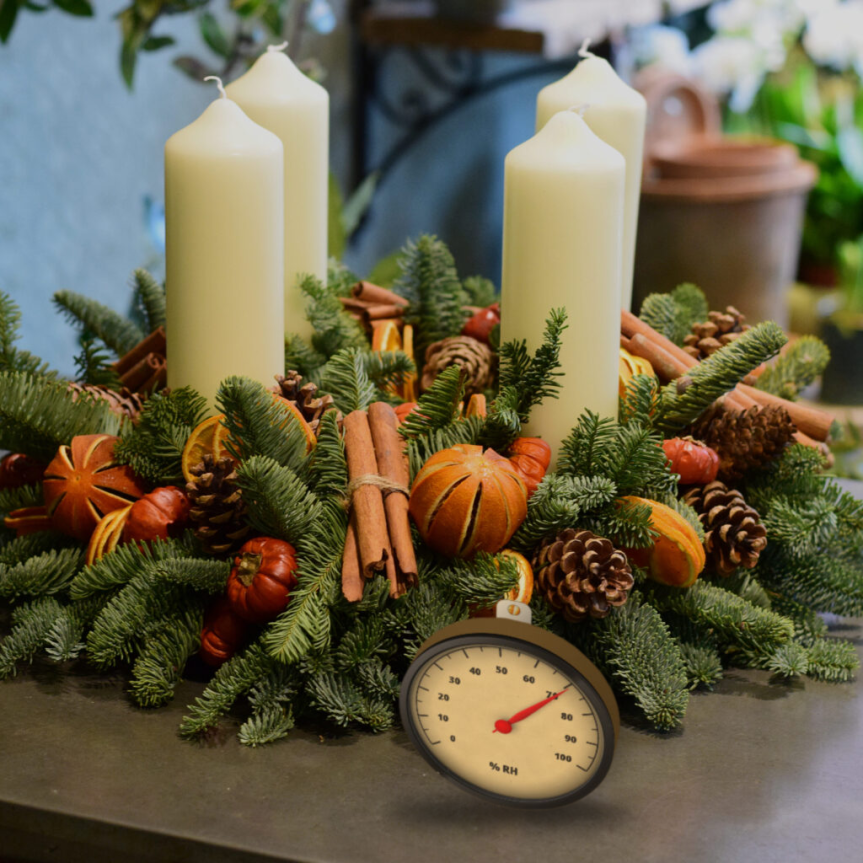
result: 70,%
